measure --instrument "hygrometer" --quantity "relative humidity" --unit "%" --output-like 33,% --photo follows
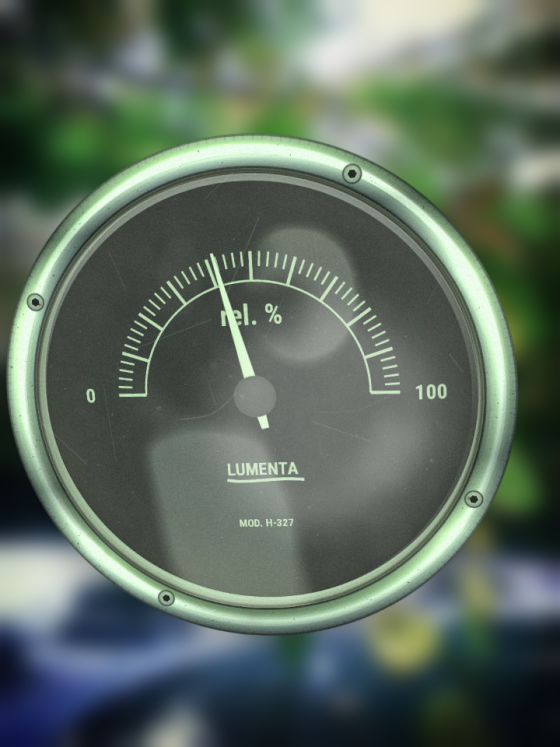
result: 42,%
